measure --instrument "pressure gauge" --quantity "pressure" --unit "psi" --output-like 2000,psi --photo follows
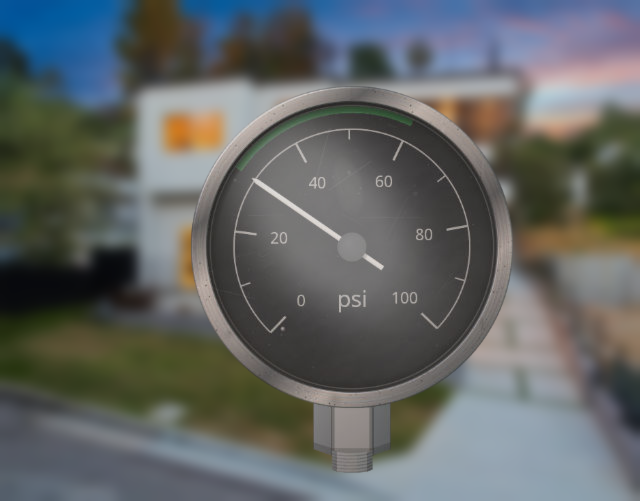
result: 30,psi
